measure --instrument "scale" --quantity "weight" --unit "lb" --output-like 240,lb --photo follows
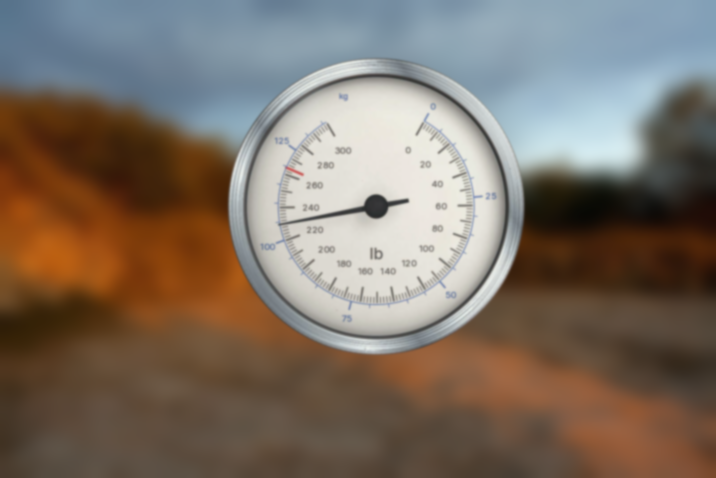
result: 230,lb
